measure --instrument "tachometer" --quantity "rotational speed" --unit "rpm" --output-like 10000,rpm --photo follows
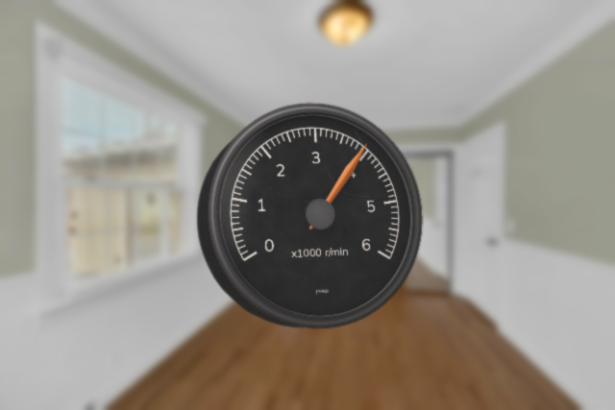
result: 3900,rpm
